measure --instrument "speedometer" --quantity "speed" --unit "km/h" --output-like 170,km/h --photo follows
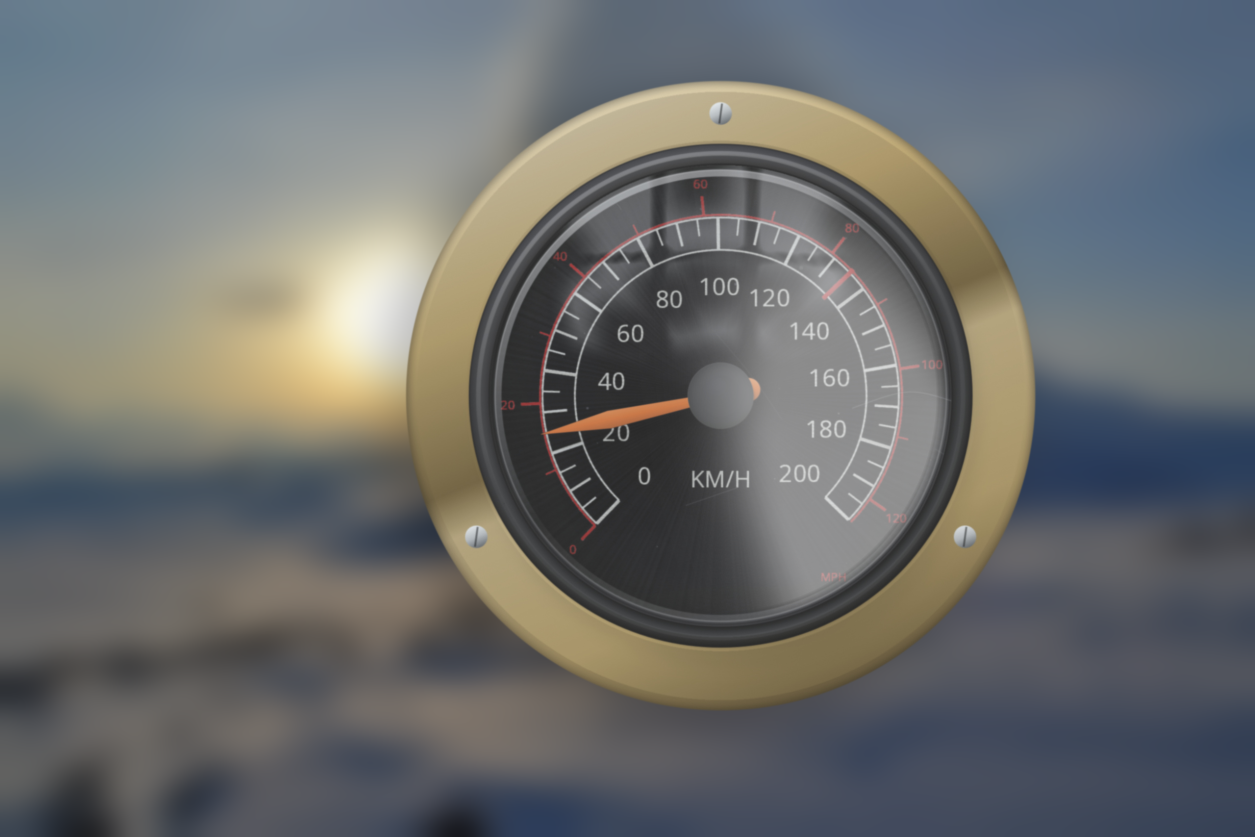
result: 25,km/h
